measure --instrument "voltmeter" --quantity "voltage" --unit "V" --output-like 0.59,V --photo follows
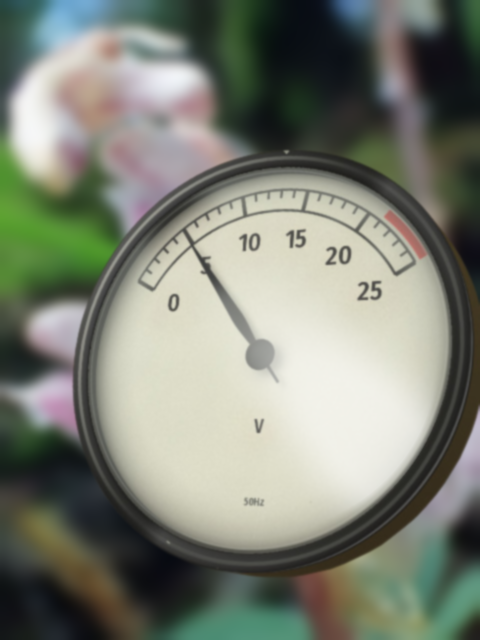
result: 5,V
